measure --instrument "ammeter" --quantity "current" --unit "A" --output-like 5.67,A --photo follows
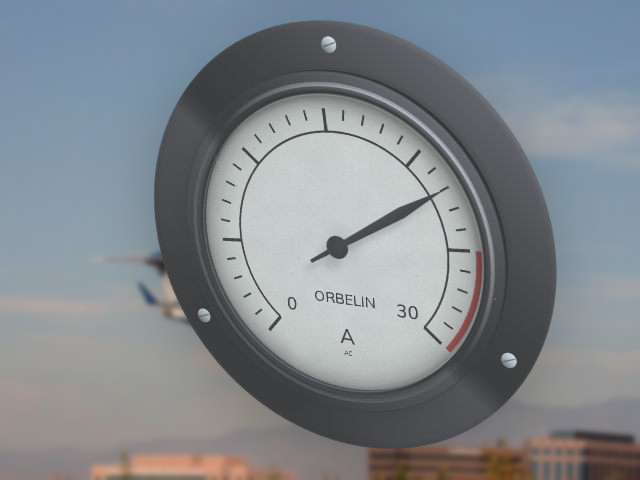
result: 22,A
